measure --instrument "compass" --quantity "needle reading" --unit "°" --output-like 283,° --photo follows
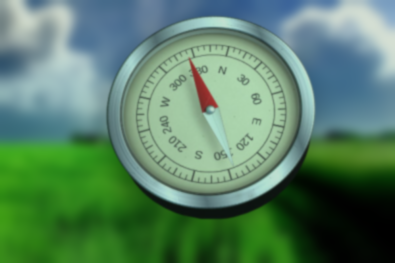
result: 325,°
